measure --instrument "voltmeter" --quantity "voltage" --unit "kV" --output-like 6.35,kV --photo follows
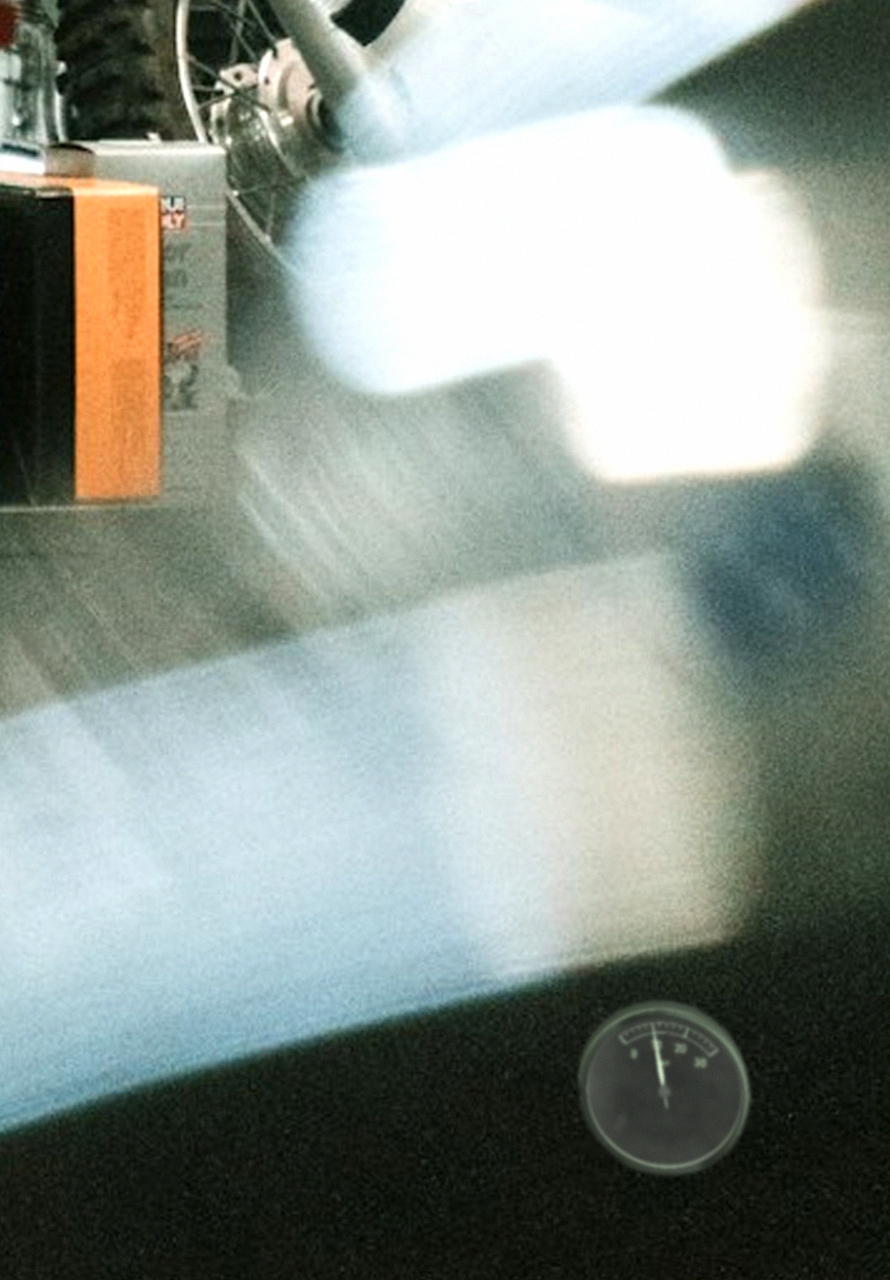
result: 10,kV
